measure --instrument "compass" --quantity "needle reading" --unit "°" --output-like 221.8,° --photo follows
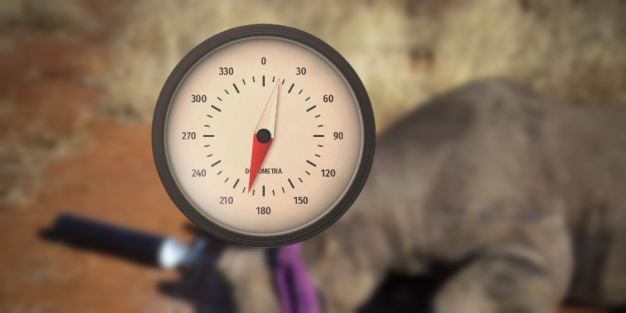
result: 195,°
